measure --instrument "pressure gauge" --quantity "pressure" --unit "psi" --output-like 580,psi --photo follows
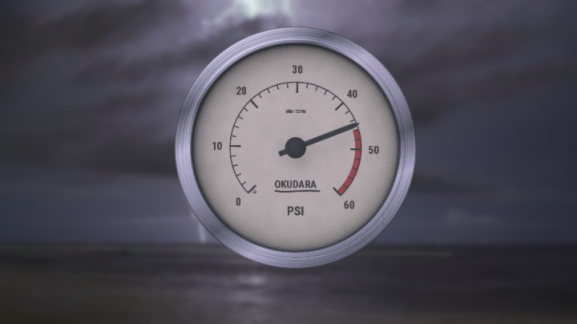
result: 45,psi
